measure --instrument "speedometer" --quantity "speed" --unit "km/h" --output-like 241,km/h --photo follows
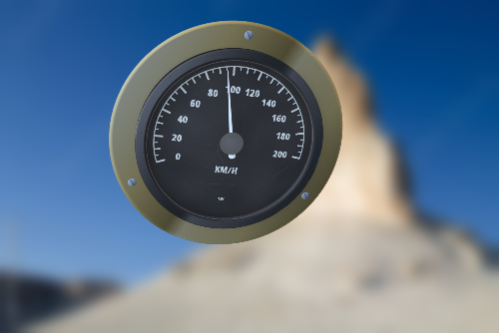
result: 95,km/h
